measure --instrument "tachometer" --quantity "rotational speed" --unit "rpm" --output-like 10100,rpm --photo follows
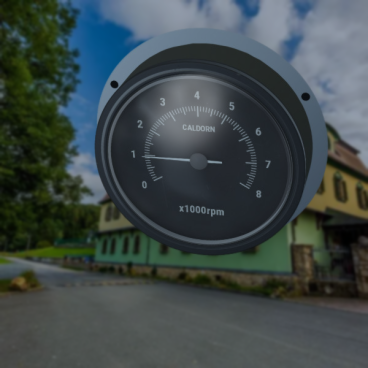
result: 1000,rpm
